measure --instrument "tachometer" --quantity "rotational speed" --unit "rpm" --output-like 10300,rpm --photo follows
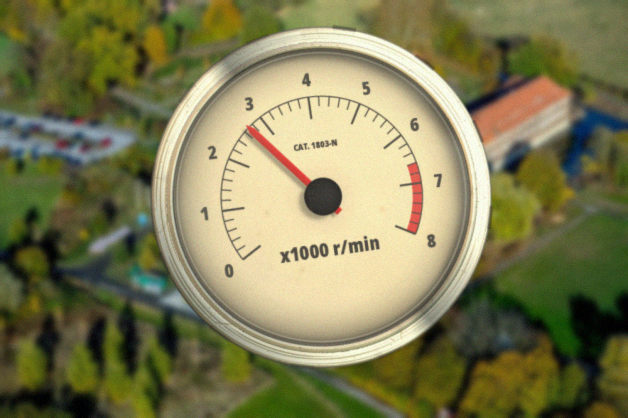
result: 2700,rpm
